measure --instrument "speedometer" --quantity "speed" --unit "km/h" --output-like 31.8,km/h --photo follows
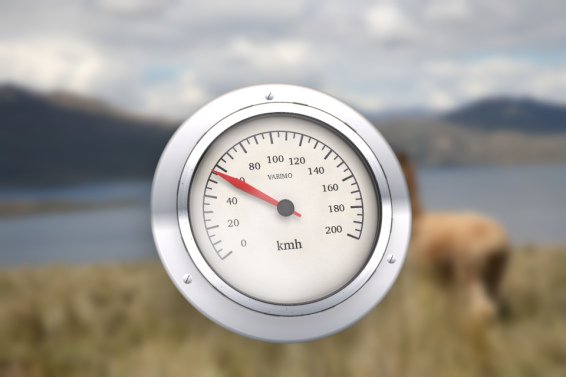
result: 55,km/h
